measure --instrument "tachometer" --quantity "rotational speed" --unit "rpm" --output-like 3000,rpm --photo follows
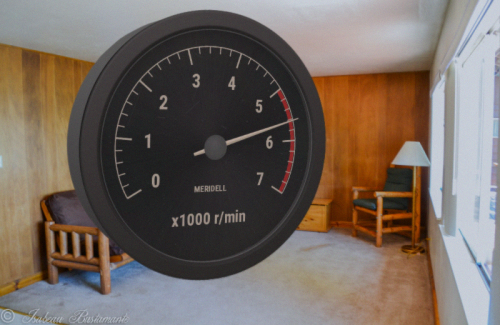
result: 5600,rpm
